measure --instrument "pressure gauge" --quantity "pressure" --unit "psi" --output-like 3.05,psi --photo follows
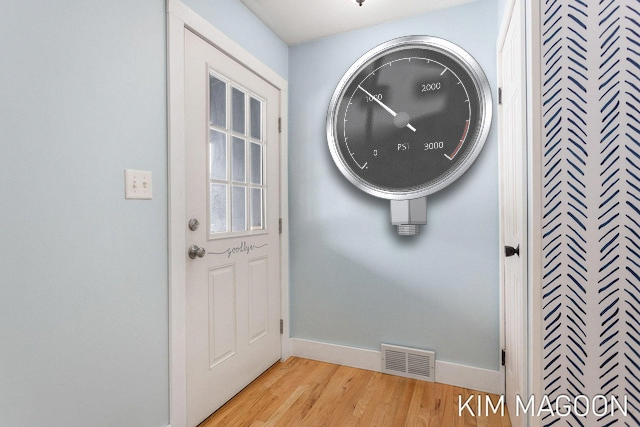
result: 1000,psi
